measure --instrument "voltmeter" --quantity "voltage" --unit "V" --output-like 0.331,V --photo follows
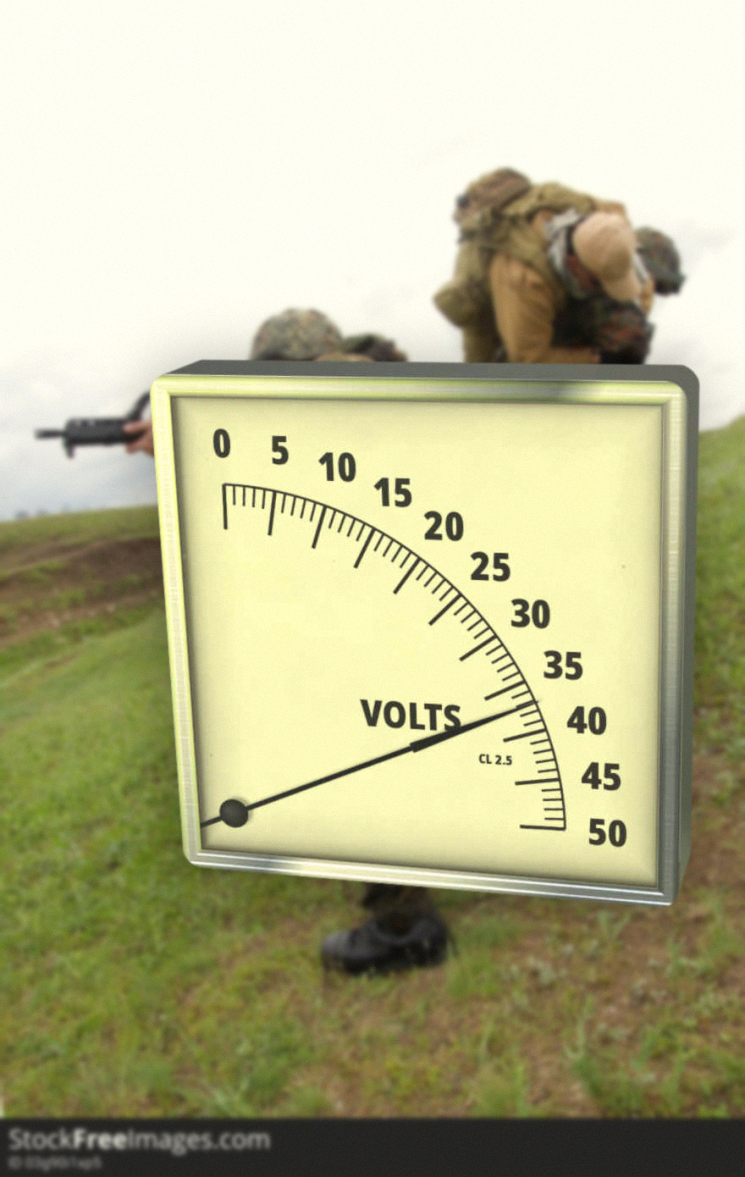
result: 37,V
